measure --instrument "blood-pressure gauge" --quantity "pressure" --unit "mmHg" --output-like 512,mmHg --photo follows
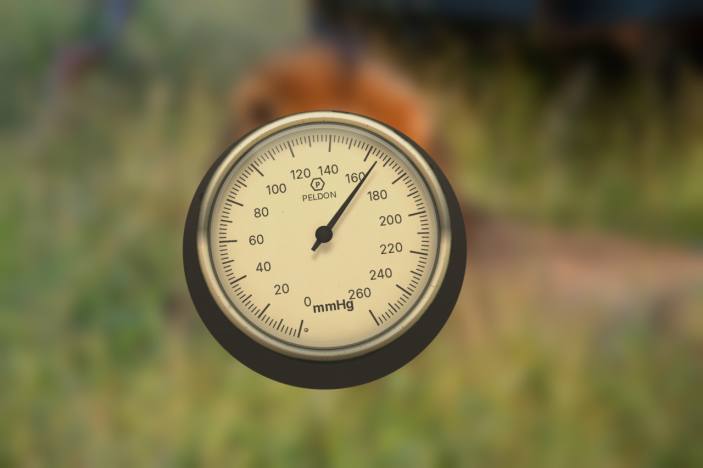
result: 166,mmHg
